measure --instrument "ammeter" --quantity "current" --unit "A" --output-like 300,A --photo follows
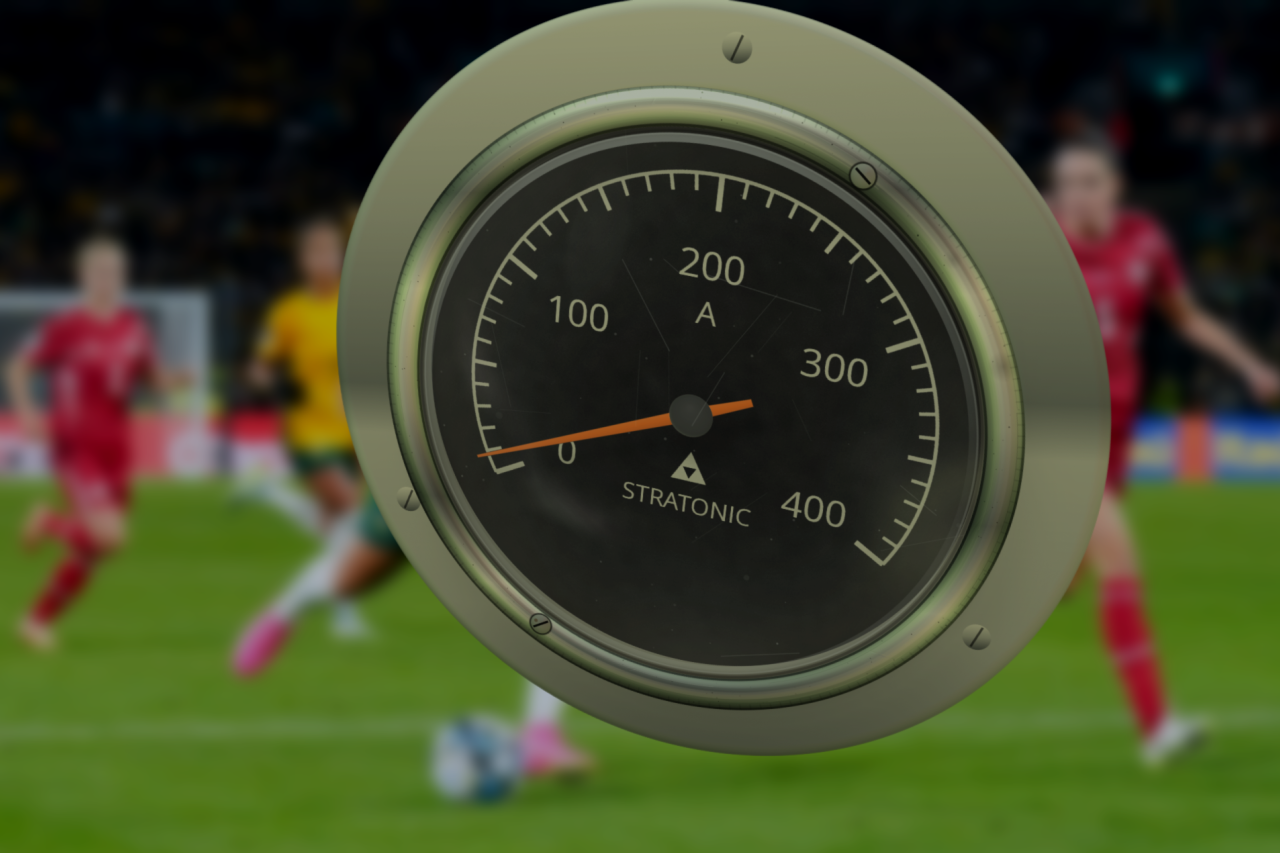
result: 10,A
